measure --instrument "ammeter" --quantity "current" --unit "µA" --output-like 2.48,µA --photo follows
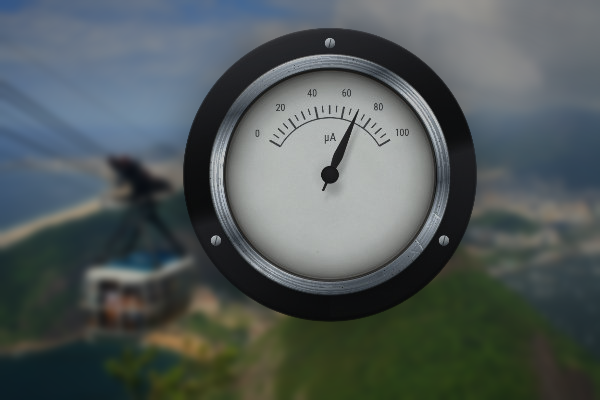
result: 70,µA
